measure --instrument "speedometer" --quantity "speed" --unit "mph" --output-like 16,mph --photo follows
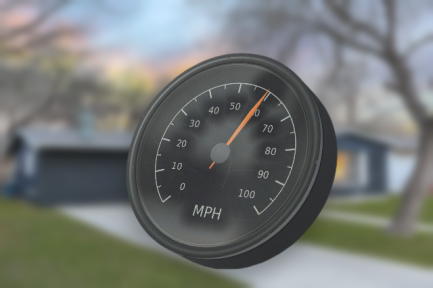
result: 60,mph
